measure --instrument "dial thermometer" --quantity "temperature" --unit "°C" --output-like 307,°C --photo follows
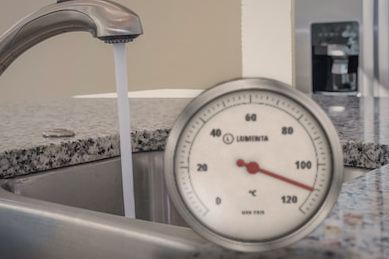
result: 110,°C
